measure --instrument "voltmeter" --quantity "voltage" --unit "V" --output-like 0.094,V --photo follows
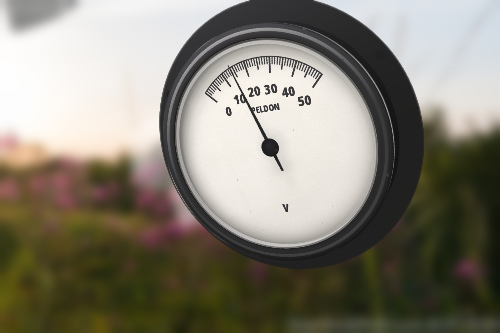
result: 15,V
